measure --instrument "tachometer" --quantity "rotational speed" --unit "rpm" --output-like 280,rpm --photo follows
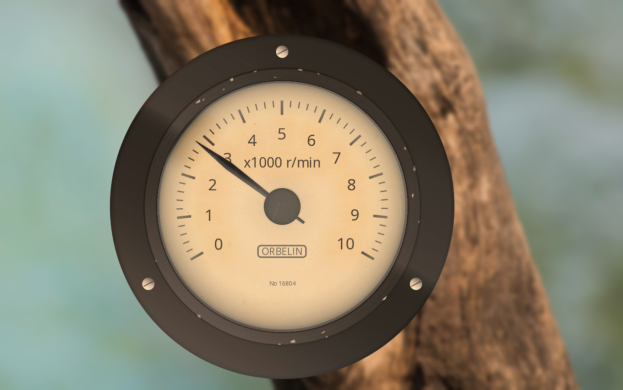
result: 2800,rpm
